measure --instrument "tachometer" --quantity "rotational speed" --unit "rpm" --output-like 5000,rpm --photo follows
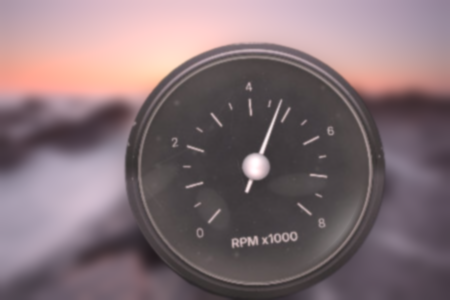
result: 4750,rpm
